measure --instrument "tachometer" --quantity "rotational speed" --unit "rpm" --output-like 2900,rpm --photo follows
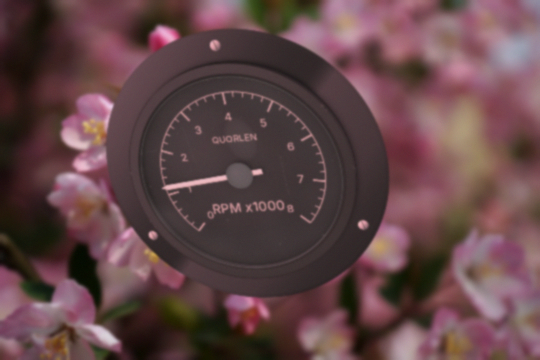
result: 1200,rpm
